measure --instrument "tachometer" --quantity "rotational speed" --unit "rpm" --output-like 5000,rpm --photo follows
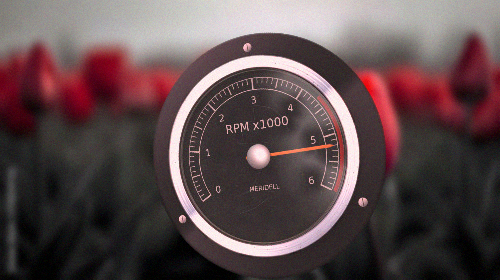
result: 5200,rpm
